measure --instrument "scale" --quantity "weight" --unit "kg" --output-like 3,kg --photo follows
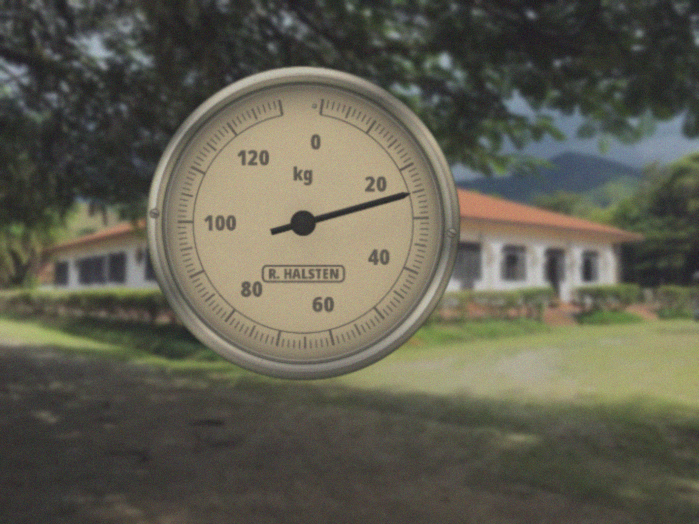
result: 25,kg
